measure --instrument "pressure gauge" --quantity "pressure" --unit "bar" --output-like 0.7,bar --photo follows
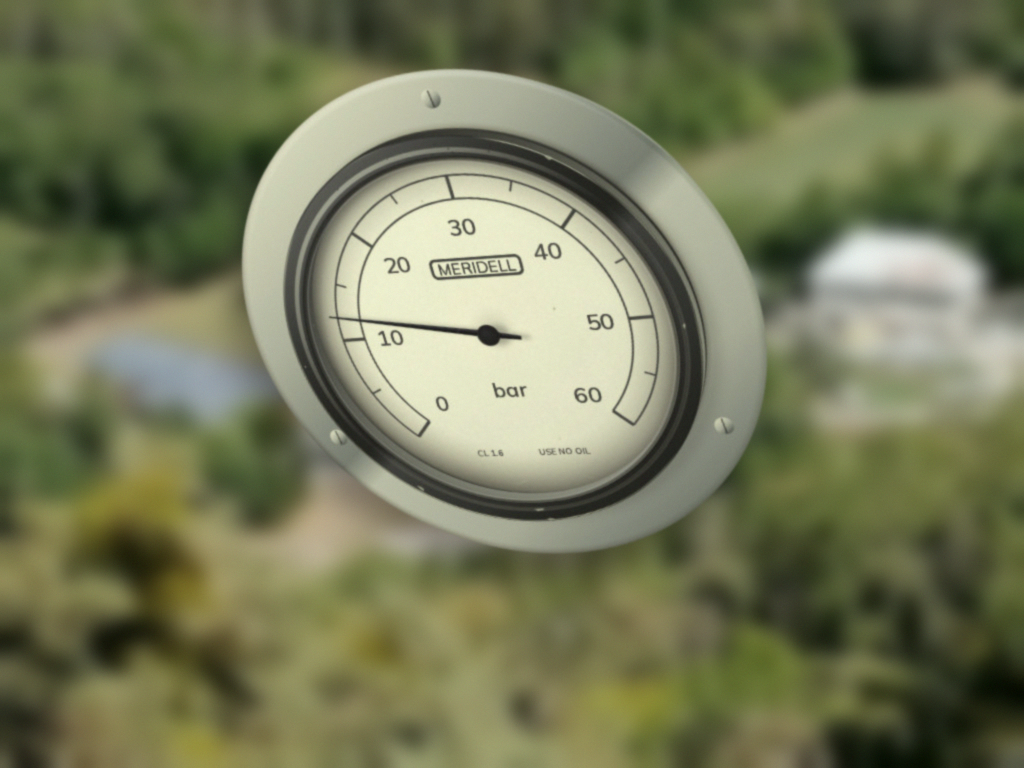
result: 12.5,bar
